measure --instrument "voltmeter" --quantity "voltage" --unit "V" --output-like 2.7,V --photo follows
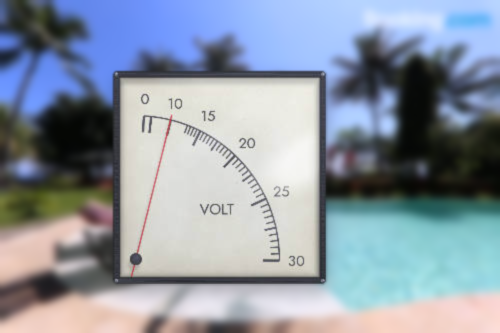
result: 10,V
